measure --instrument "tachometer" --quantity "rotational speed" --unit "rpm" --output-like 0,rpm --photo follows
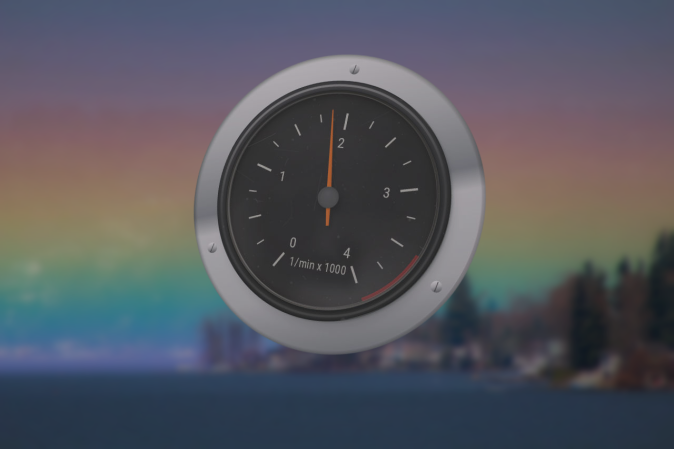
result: 1875,rpm
